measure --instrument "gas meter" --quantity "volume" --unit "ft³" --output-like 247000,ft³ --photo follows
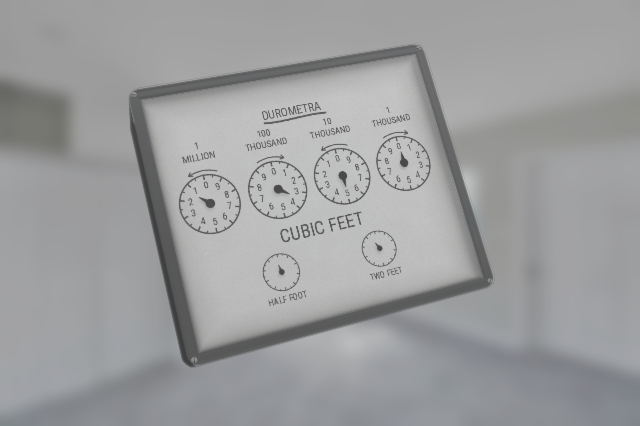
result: 135000,ft³
